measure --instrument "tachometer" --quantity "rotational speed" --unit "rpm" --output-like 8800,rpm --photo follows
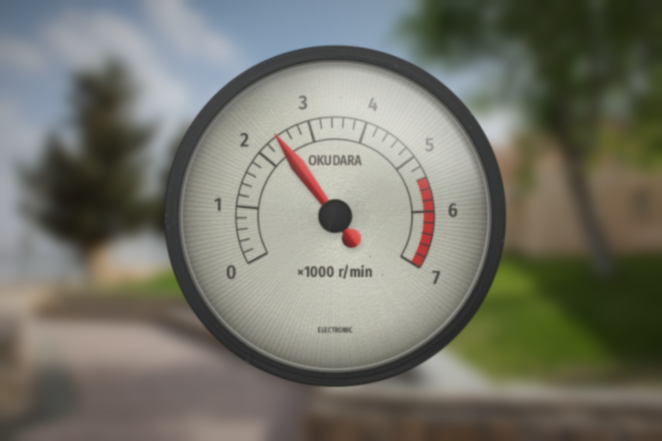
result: 2400,rpm
